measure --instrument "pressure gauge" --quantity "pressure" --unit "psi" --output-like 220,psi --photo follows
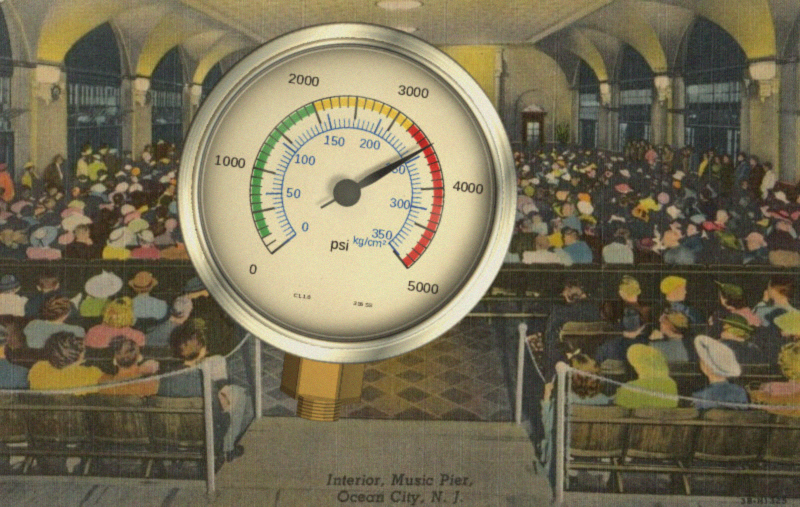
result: 3500,psi
